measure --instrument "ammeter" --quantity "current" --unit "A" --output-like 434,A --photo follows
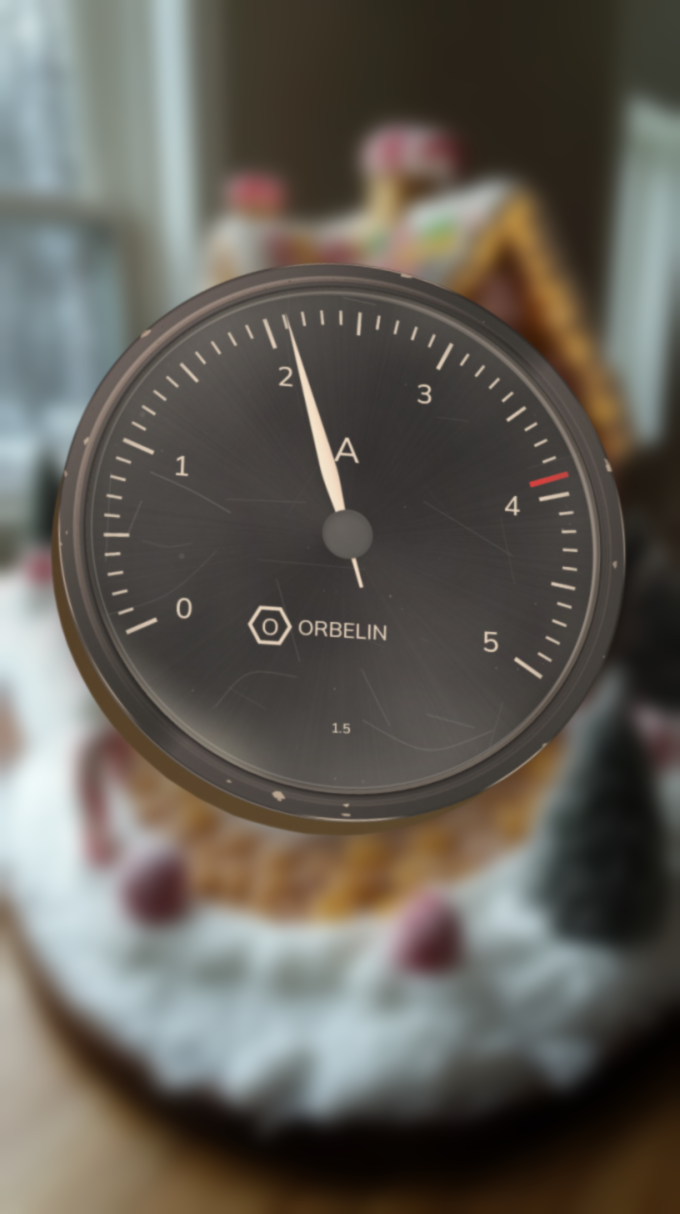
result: 2.1,A
